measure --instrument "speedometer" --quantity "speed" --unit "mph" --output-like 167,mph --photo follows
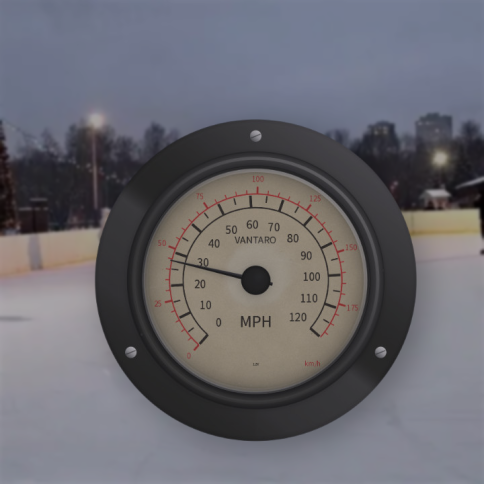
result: 27.5,mph
